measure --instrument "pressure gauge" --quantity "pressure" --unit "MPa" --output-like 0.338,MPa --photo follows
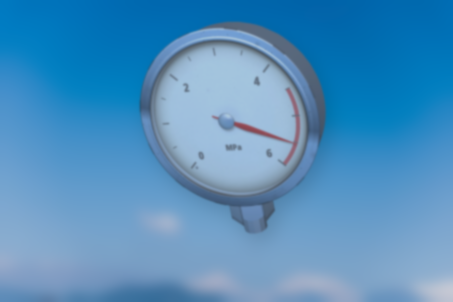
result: 5.5,MPa
